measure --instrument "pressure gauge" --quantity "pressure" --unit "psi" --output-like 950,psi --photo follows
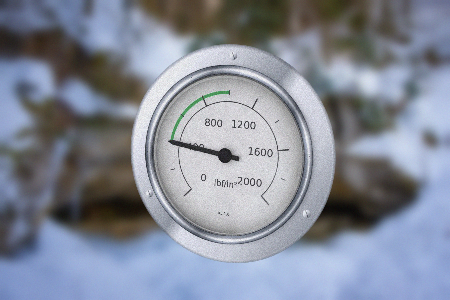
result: 400,psi
